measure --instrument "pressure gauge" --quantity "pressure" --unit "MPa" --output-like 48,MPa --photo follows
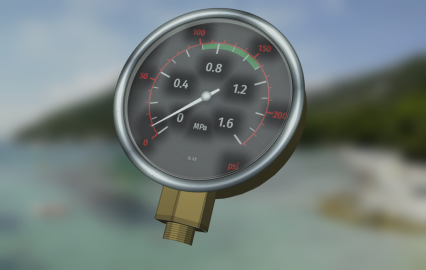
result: 0.05,MPa
